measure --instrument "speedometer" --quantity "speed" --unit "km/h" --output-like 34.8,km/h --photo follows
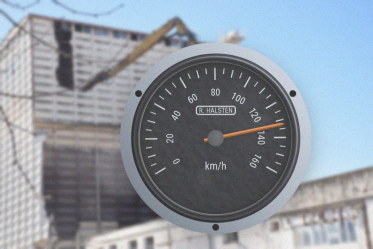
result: 132.5,km/h
